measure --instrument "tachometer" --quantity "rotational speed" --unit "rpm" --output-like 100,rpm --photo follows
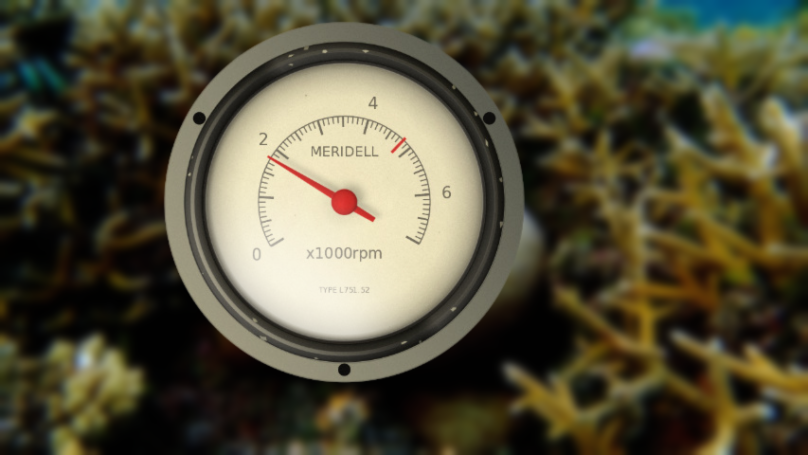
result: 1800,rpm
